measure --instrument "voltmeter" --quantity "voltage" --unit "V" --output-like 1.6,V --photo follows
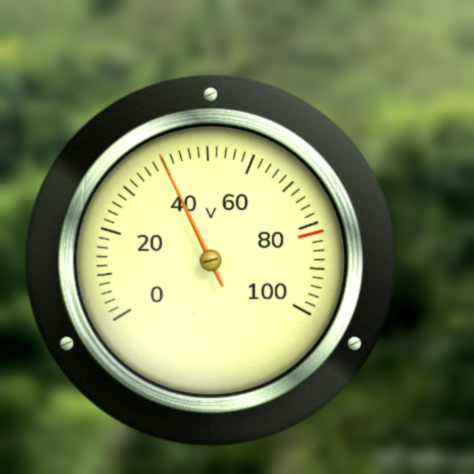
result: 40,V
